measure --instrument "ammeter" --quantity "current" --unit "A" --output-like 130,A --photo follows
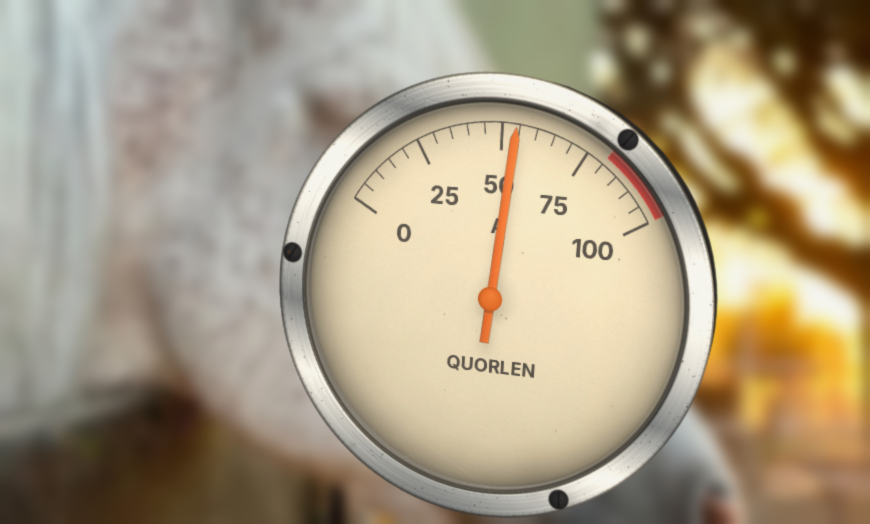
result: 55,A
